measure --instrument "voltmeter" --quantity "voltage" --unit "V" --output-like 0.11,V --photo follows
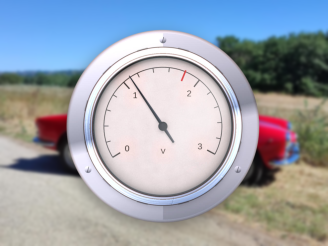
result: 1.1,V
